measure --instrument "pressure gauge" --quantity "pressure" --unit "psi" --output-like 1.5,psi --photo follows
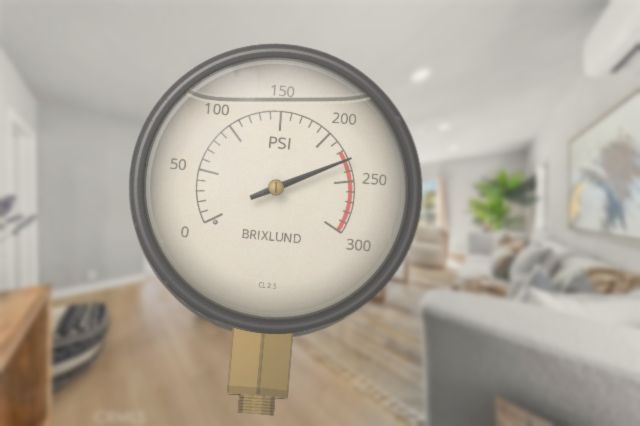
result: 230,psi
